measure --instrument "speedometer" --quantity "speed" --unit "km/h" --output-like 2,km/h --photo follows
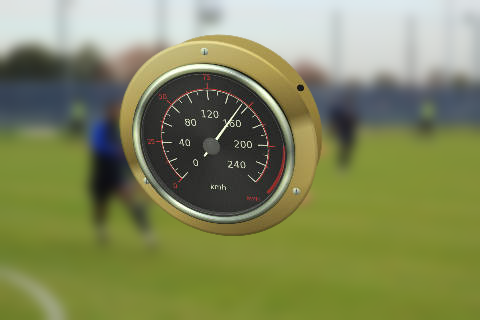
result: 155,km/h
